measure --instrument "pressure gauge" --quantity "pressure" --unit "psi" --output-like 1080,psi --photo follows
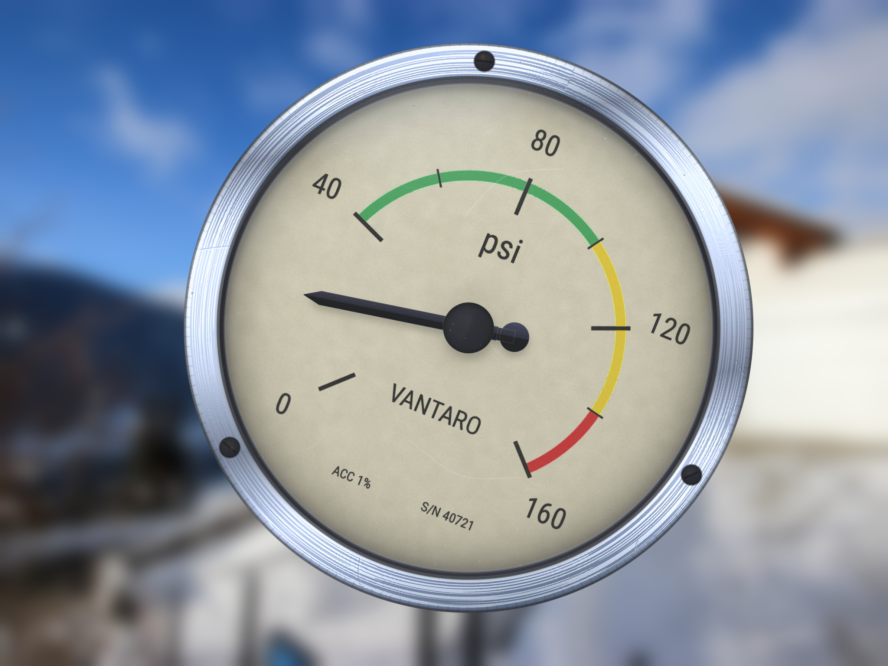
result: 20,psi
